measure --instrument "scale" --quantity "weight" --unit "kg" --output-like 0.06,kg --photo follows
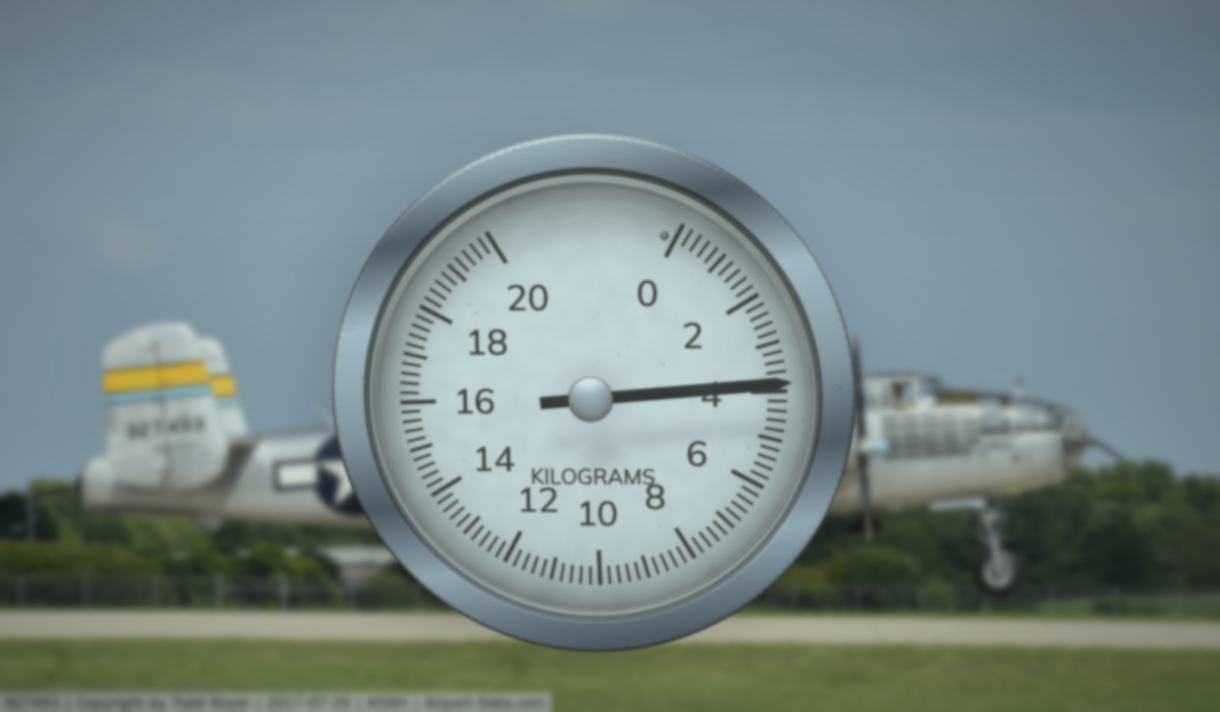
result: 3.8,kg
